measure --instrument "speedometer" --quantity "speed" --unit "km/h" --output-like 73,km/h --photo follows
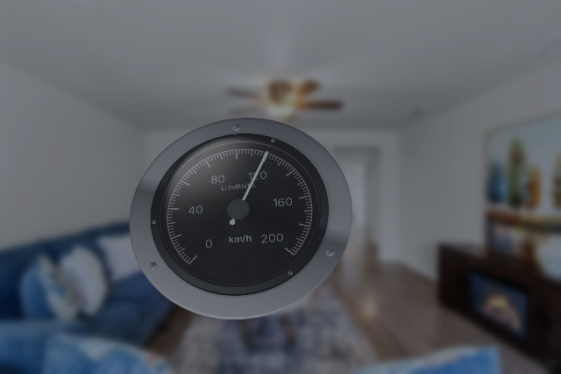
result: 120,km/h
